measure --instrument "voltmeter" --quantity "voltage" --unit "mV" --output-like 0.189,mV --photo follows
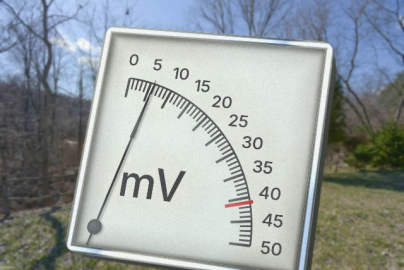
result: 6,mV
